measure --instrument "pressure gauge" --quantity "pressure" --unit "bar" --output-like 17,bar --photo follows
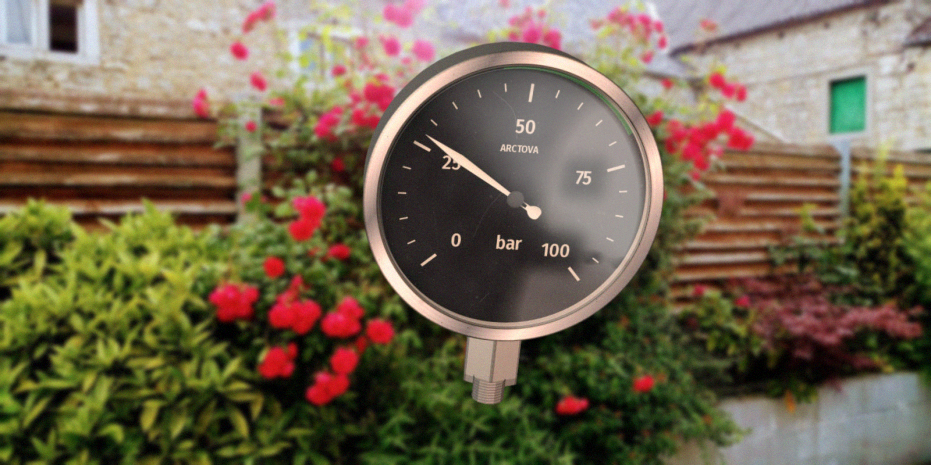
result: 27.5,bar
